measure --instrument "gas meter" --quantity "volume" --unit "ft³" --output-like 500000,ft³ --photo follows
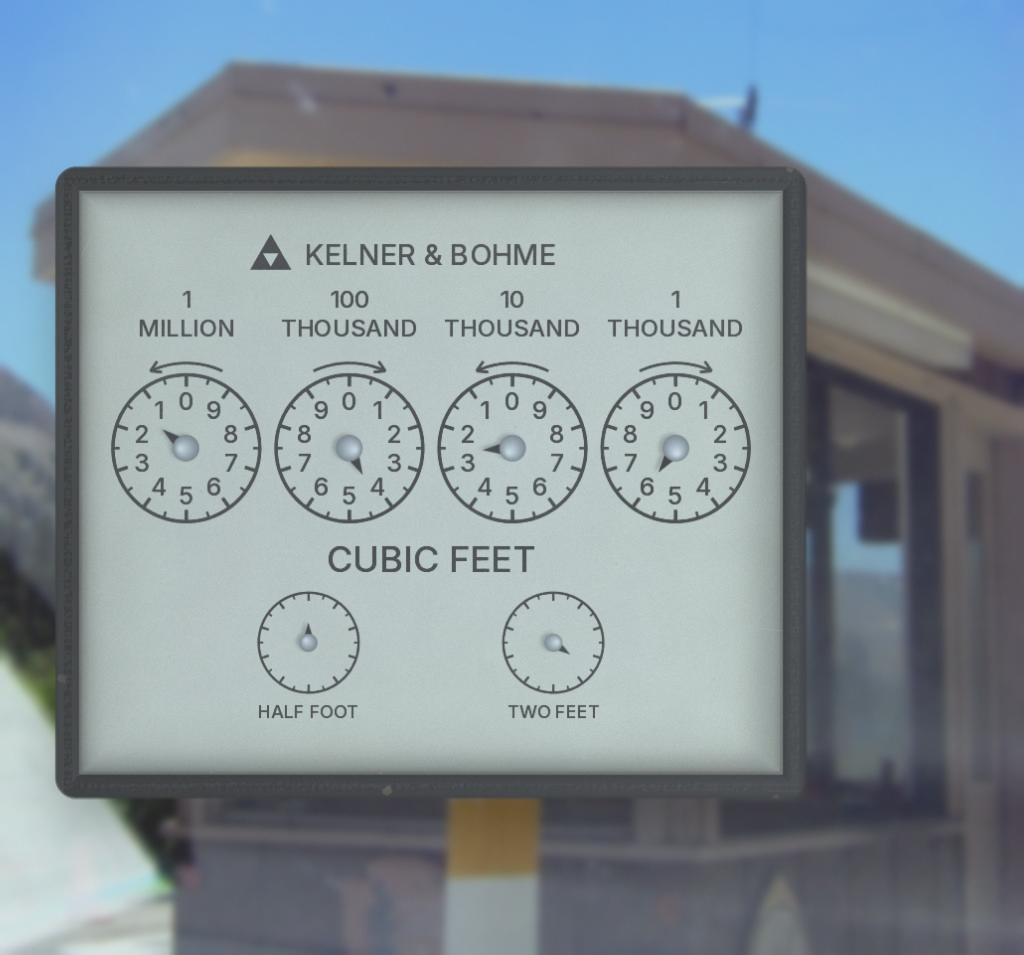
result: 142600,ft³
